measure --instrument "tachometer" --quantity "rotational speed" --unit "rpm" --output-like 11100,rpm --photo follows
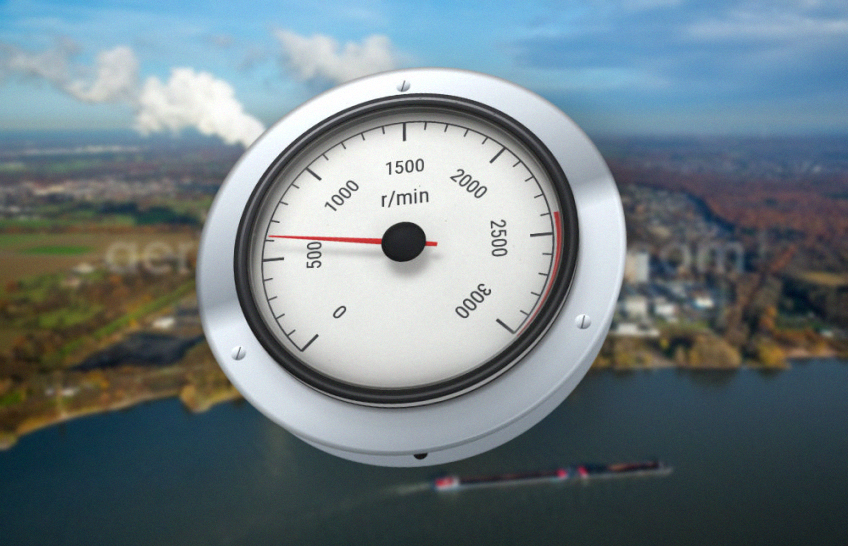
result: 600,rpm
